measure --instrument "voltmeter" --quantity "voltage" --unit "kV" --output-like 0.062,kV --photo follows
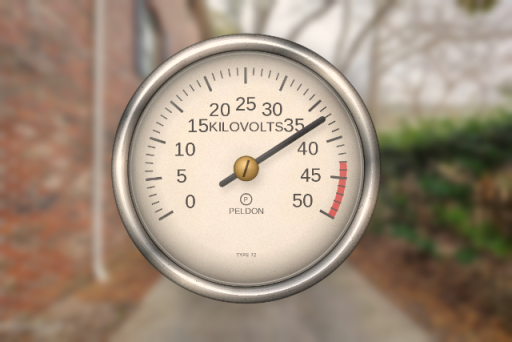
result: 37,kV
